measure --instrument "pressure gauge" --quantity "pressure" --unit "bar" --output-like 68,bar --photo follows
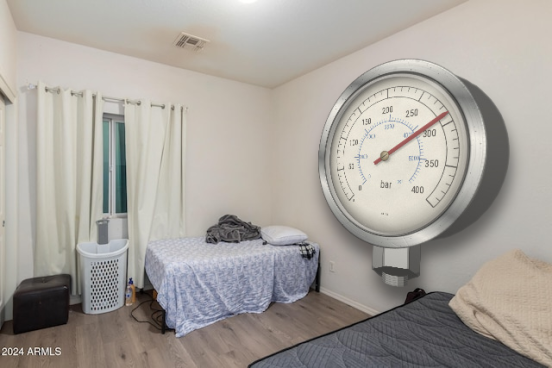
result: 290,bar
